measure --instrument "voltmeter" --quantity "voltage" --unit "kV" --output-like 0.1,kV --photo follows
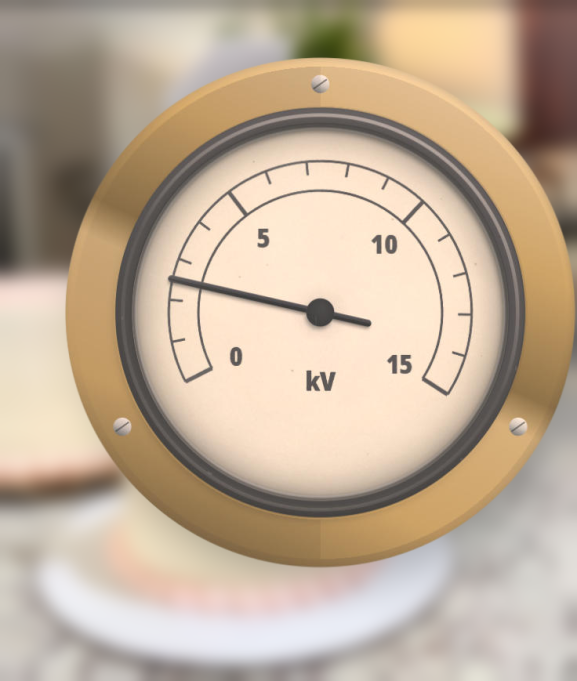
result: 2.5,kV
